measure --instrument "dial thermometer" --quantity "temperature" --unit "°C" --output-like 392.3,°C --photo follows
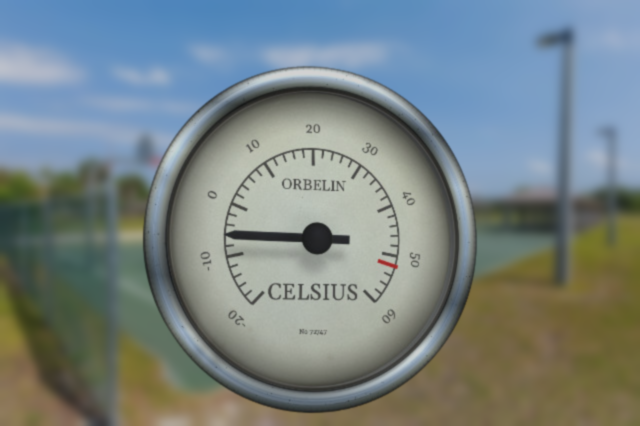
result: -6,°C
